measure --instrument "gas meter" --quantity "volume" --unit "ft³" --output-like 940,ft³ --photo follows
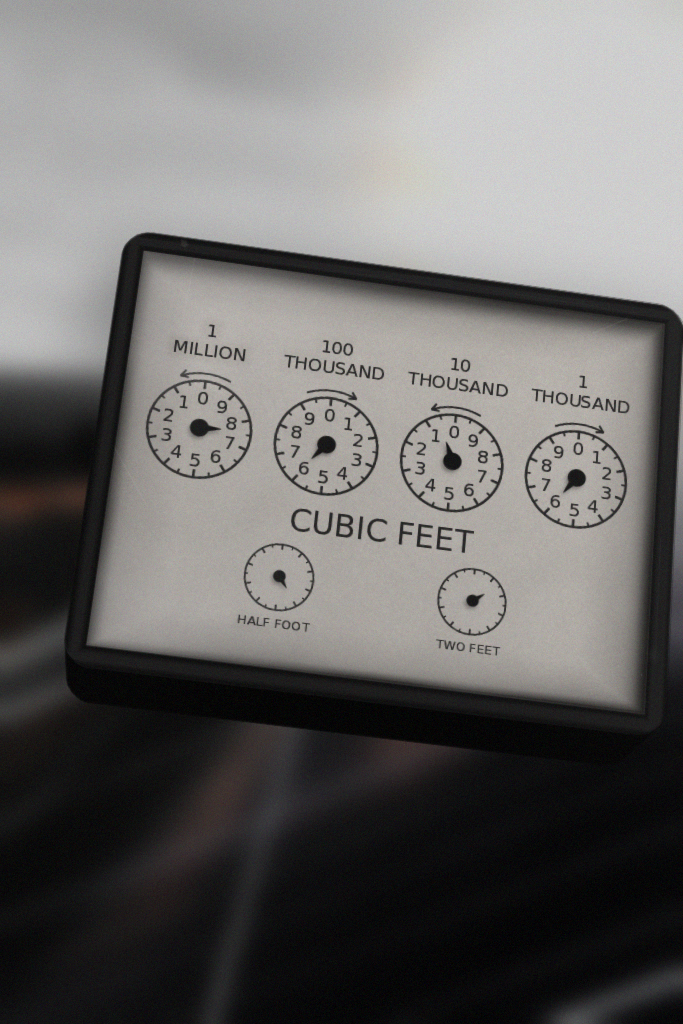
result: 760600,ft³
